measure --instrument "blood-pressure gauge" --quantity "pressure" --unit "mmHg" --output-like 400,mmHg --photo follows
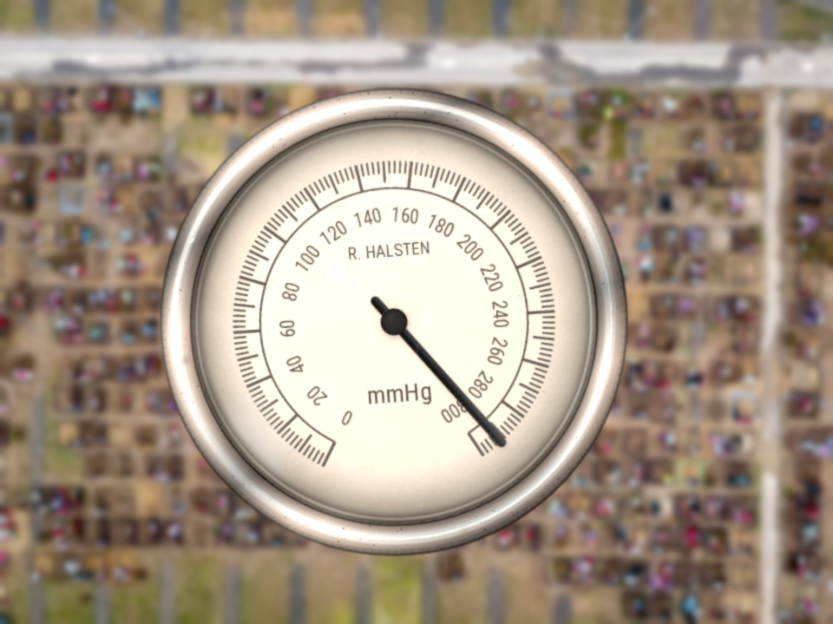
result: 292,mmHg
